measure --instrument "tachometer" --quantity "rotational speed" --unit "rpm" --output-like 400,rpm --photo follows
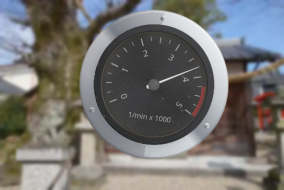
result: 3750,rpm
